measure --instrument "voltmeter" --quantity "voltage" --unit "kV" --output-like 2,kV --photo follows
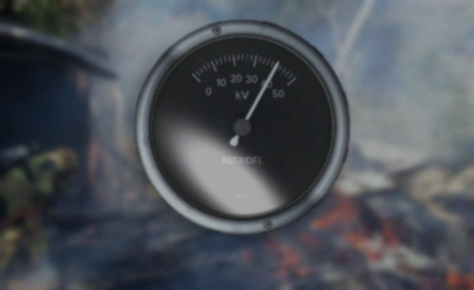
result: 40,kV
